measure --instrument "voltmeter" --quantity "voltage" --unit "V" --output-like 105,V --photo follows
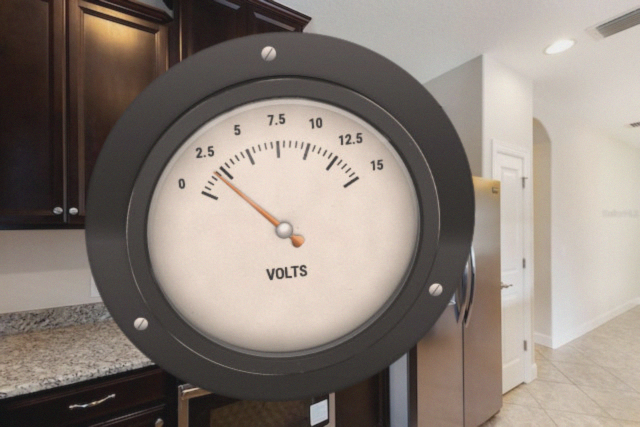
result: 2,V
